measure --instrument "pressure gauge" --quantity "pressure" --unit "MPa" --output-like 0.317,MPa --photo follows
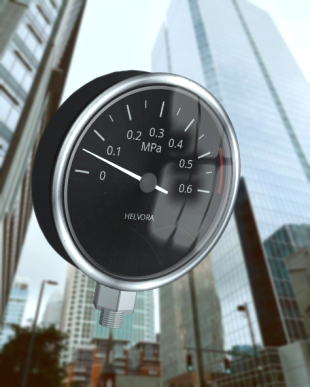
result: 0.05,MPa
